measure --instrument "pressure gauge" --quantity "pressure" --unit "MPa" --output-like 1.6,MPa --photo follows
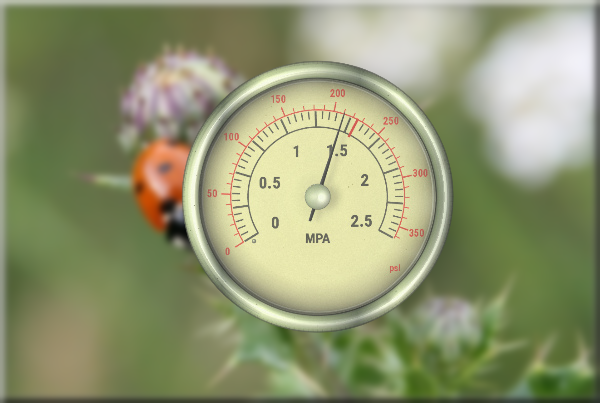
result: 1.45,MPa
